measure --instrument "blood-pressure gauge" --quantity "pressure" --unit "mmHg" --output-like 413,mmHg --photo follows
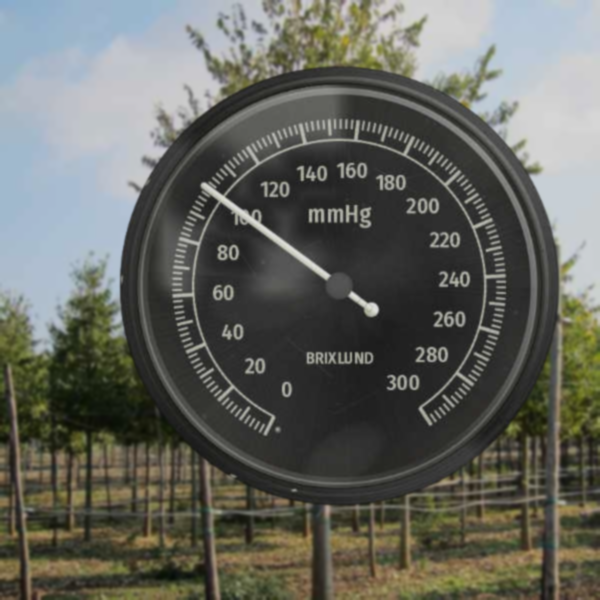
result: 100,mmHg
